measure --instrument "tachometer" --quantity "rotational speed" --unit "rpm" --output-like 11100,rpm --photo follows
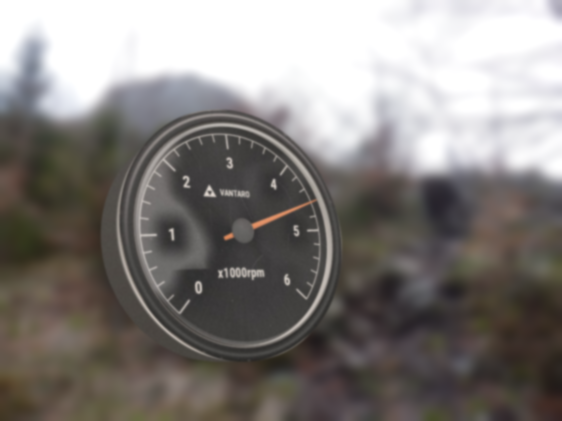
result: 4600,rpm
